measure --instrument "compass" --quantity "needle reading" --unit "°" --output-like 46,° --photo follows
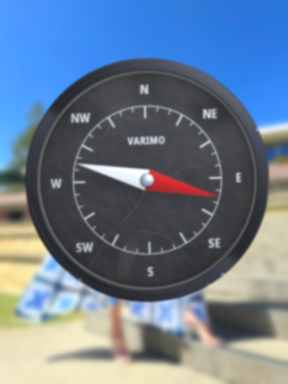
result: 105,°
